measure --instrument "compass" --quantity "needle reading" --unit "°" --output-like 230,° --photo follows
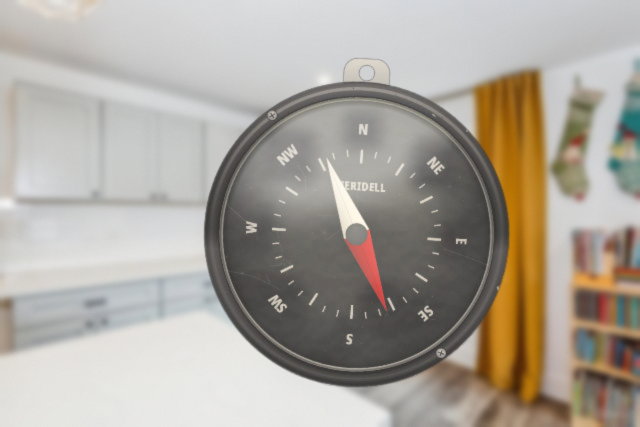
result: 155,°
